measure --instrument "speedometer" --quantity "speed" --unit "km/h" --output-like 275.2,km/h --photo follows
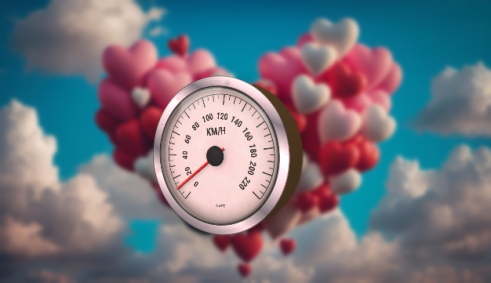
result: 10,km/h
